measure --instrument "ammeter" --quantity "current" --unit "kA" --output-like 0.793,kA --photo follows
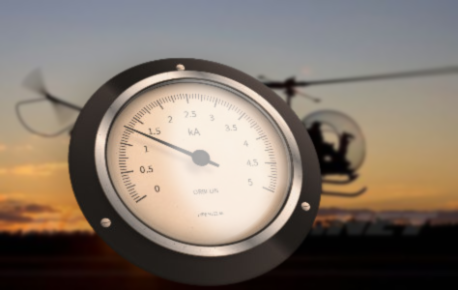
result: 1.25,kA
